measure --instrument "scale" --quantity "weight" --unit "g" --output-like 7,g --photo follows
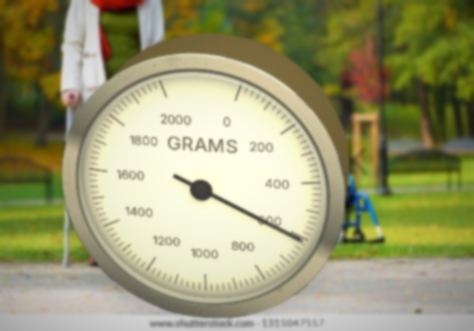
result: 600,g
